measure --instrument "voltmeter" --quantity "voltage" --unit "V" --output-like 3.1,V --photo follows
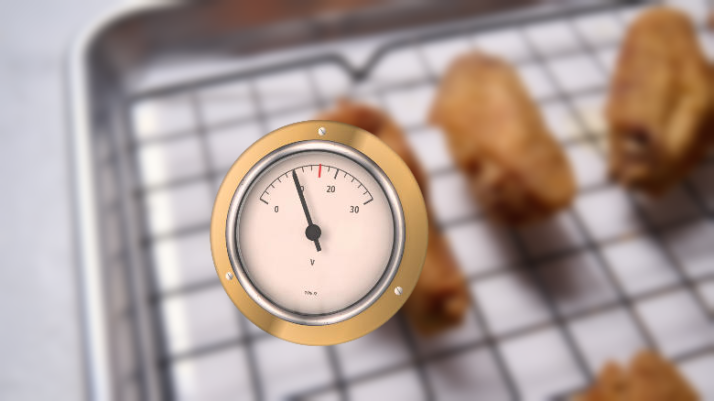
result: 10,V
